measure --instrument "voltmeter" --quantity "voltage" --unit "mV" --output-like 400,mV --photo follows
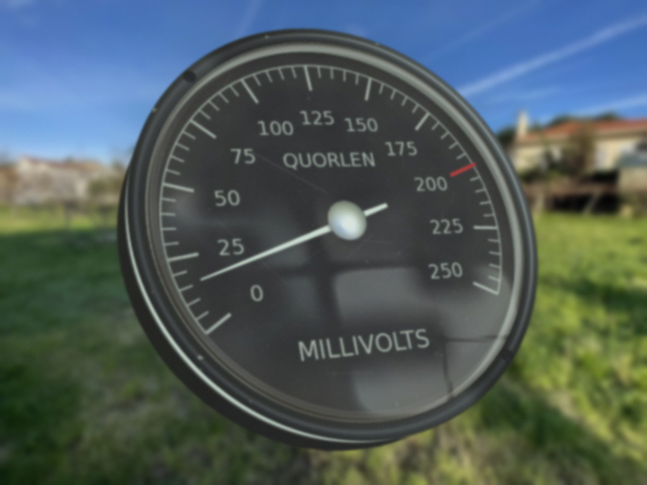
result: 15,mV
